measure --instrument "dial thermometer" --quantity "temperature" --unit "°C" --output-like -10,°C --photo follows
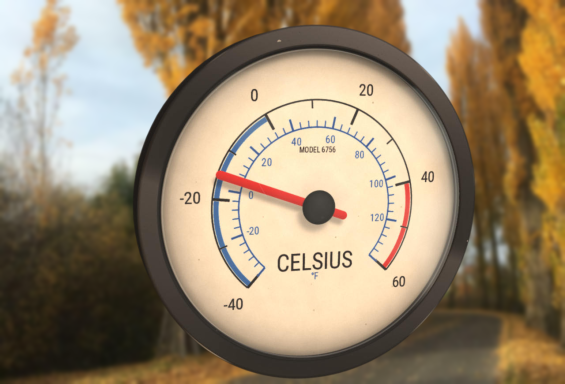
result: -15,°C
